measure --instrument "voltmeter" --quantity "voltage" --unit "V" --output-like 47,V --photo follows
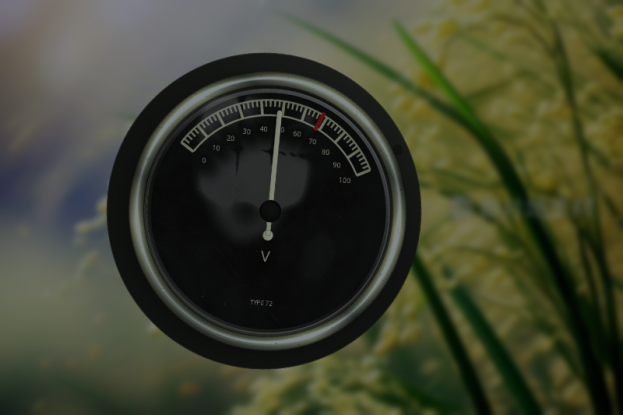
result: 48,V
